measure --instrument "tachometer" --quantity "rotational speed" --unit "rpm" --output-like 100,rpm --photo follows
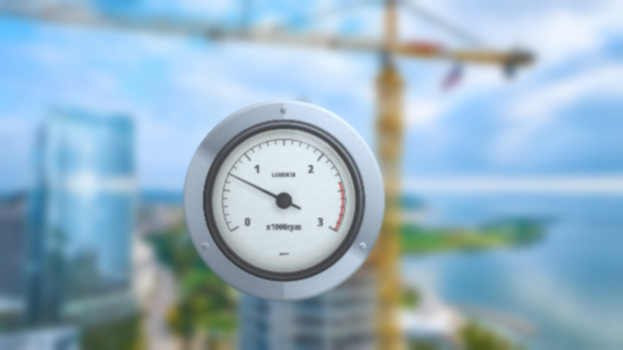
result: 700,rpm
